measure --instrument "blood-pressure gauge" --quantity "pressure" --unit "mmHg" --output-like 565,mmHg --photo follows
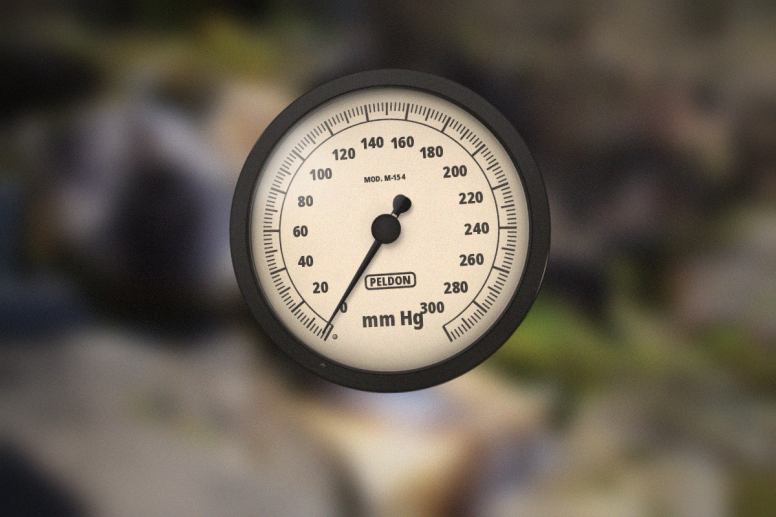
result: 2,mmHg
